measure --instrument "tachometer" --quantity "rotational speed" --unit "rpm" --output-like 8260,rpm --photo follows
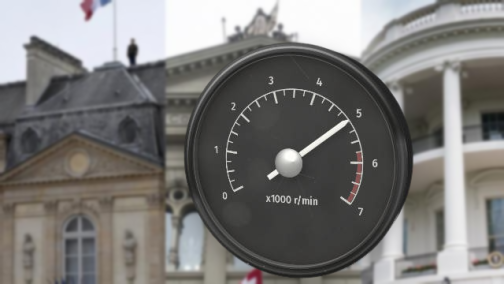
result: 5000,rpm
